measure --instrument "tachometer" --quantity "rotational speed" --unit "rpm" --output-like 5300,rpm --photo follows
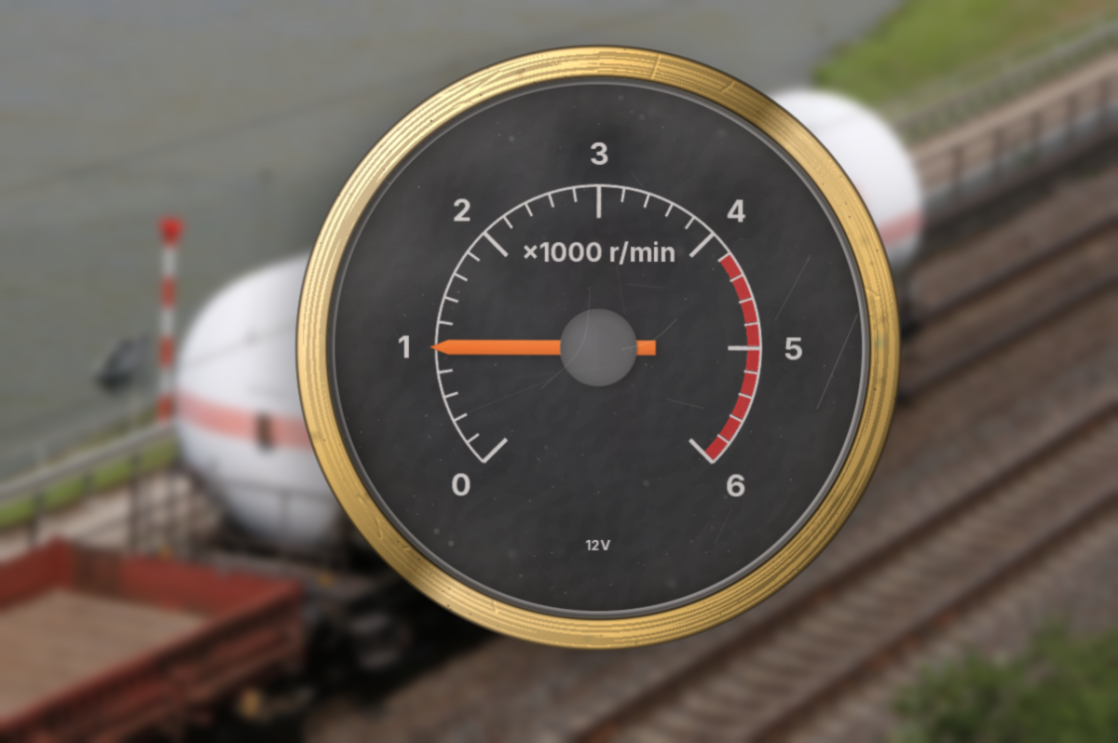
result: 1000,rpm
